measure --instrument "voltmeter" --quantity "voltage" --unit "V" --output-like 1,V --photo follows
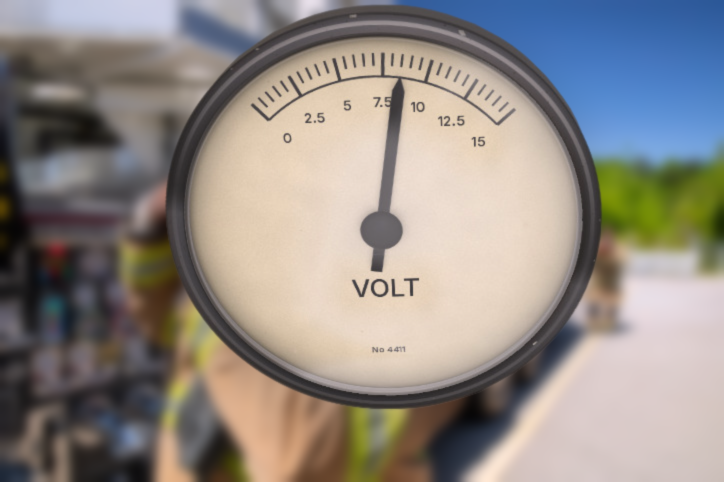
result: 8.5,V
